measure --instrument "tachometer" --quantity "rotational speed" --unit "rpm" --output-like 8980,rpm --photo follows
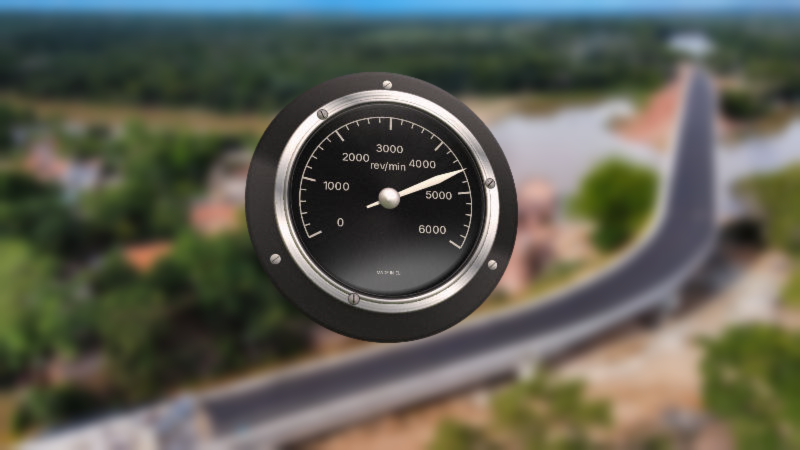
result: 4600,rpm
